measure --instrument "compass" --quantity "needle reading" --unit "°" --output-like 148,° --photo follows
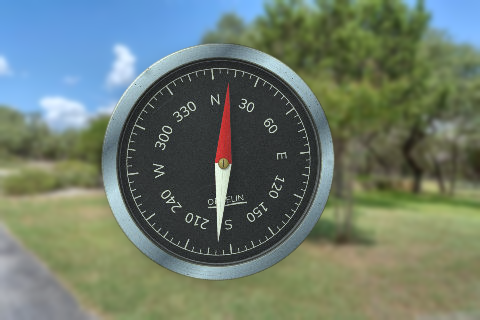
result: 10,°
